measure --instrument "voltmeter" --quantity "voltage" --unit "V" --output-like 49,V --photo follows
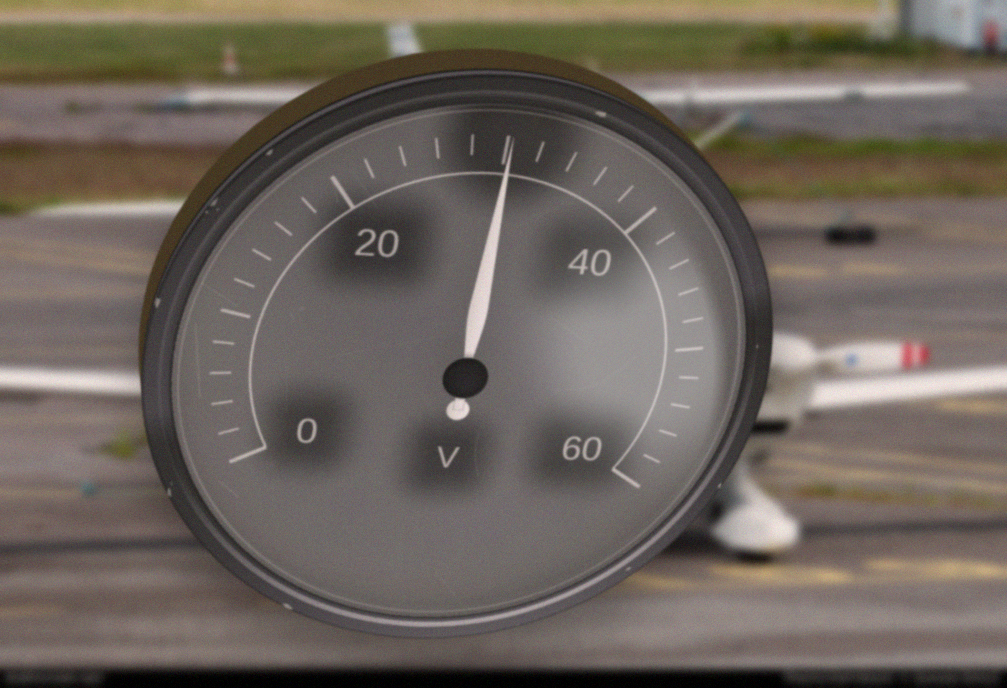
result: 30,V
